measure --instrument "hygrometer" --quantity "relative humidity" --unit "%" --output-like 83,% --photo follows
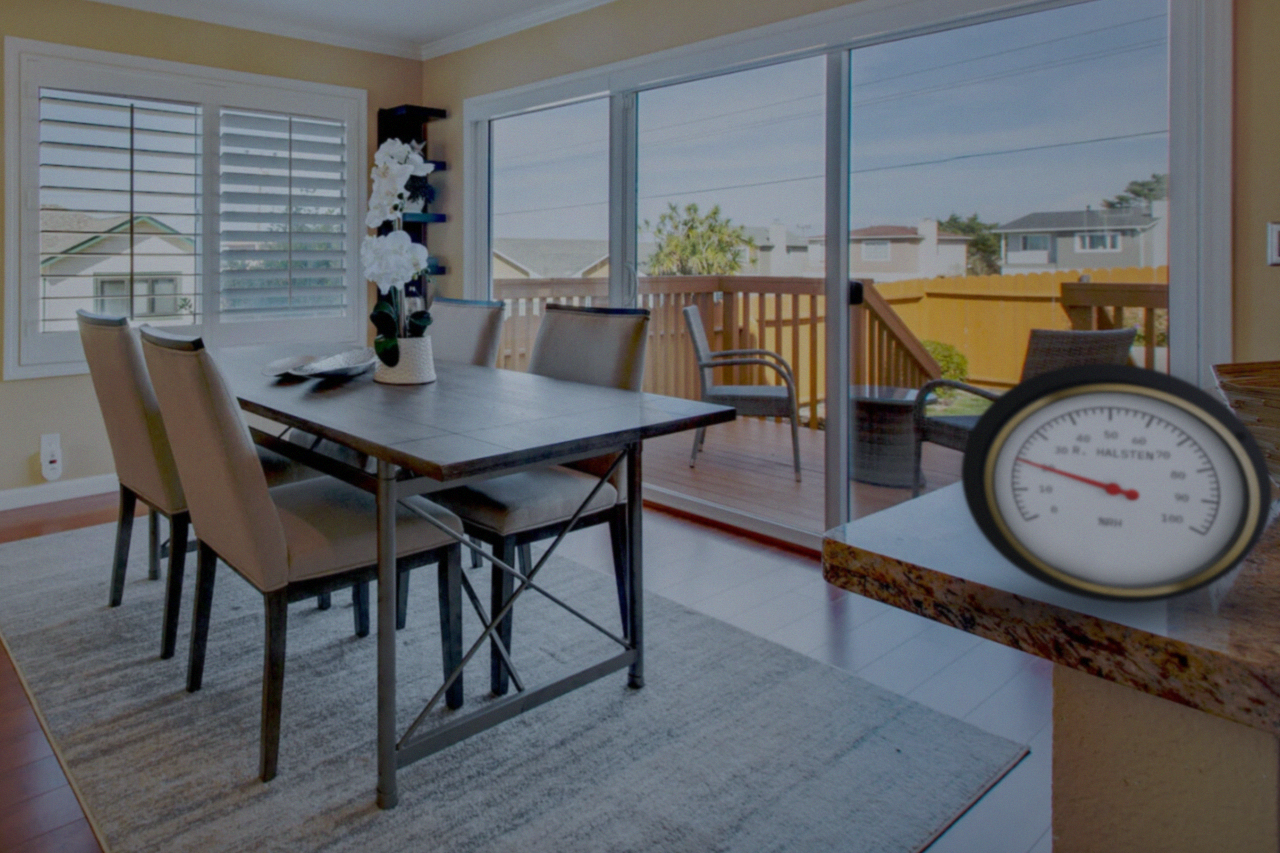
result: 20,%
